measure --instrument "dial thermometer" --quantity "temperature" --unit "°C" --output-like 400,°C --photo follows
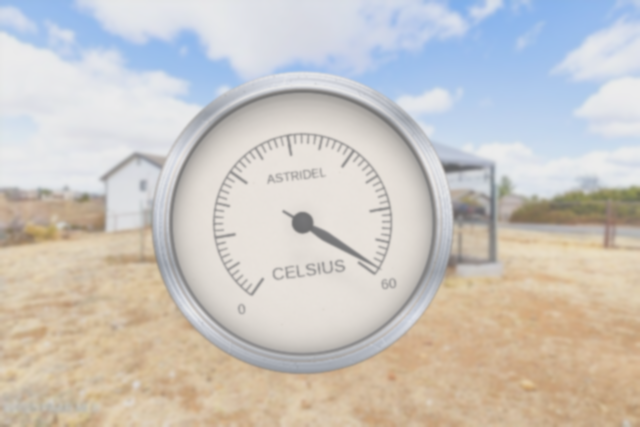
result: 59,°C
